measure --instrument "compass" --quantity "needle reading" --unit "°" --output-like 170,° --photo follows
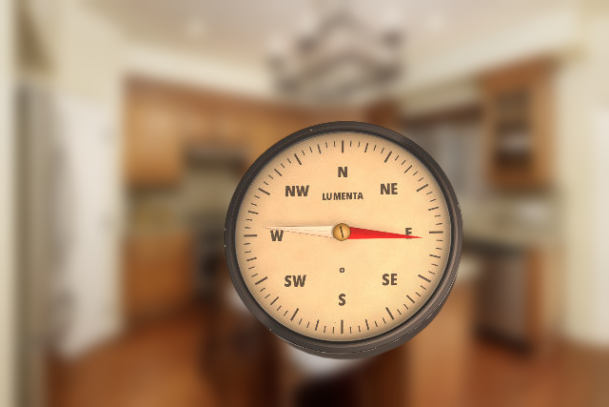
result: 95,°
